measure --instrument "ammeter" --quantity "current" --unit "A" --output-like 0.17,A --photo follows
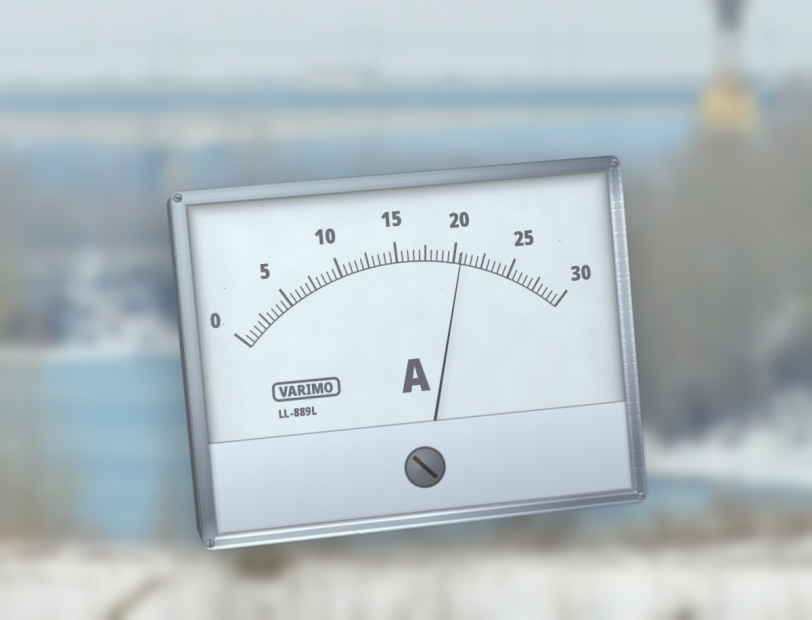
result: 20.5,A
